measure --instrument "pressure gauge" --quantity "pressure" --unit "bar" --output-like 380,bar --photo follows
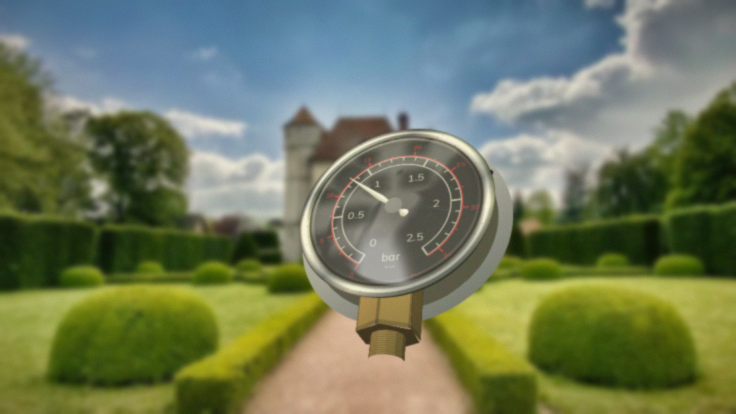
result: 0.85,bar
